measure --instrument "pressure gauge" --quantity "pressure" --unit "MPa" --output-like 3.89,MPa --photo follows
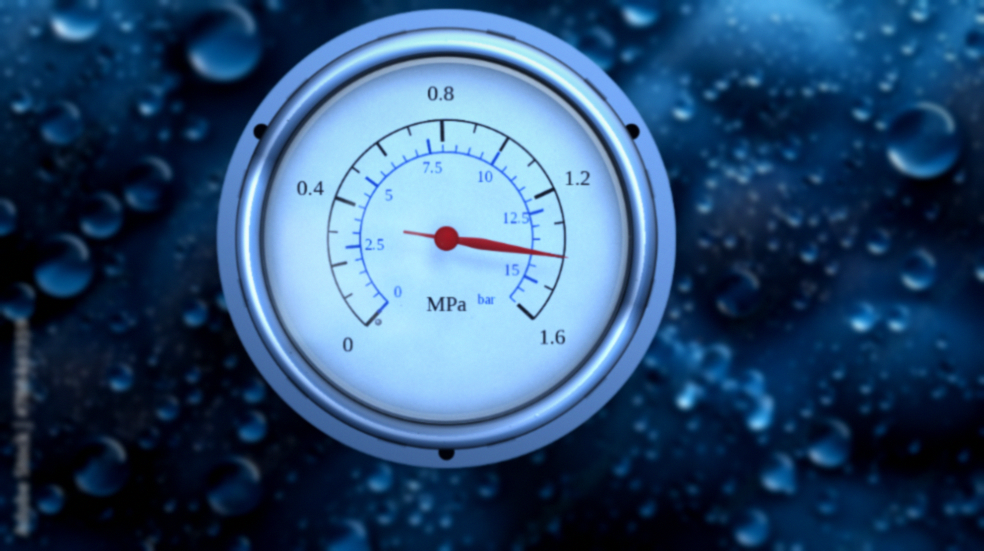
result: 1.4,MPa
